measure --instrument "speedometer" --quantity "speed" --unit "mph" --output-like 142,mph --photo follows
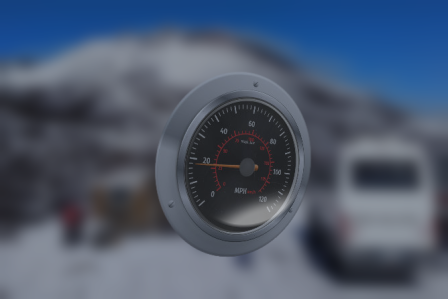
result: 18,mph
